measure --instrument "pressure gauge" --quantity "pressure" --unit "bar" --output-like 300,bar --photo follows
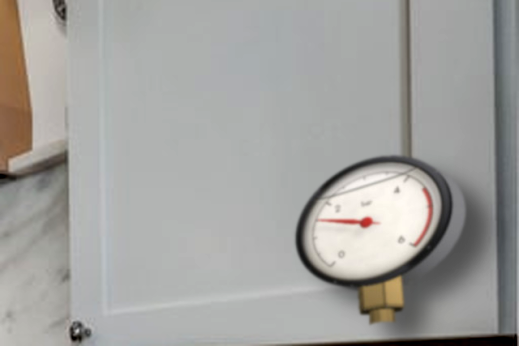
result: 1.5,bar
